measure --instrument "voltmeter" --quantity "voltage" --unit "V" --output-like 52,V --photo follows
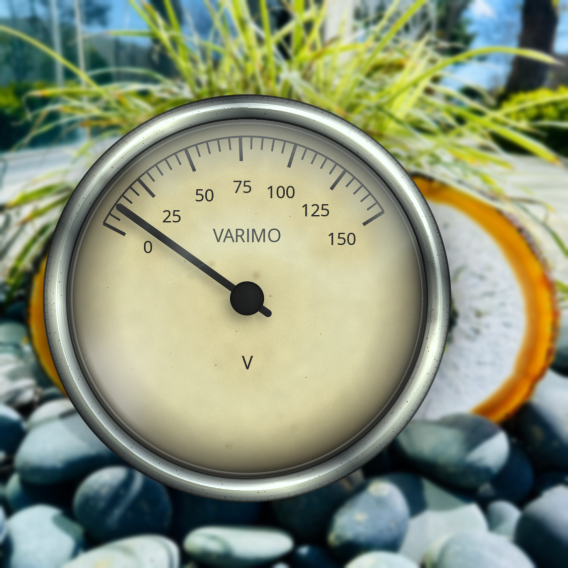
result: 10,V
